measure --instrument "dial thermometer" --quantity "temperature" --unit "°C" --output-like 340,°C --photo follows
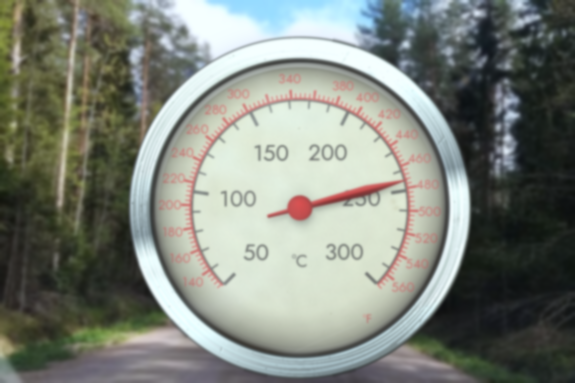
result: 245,°C
